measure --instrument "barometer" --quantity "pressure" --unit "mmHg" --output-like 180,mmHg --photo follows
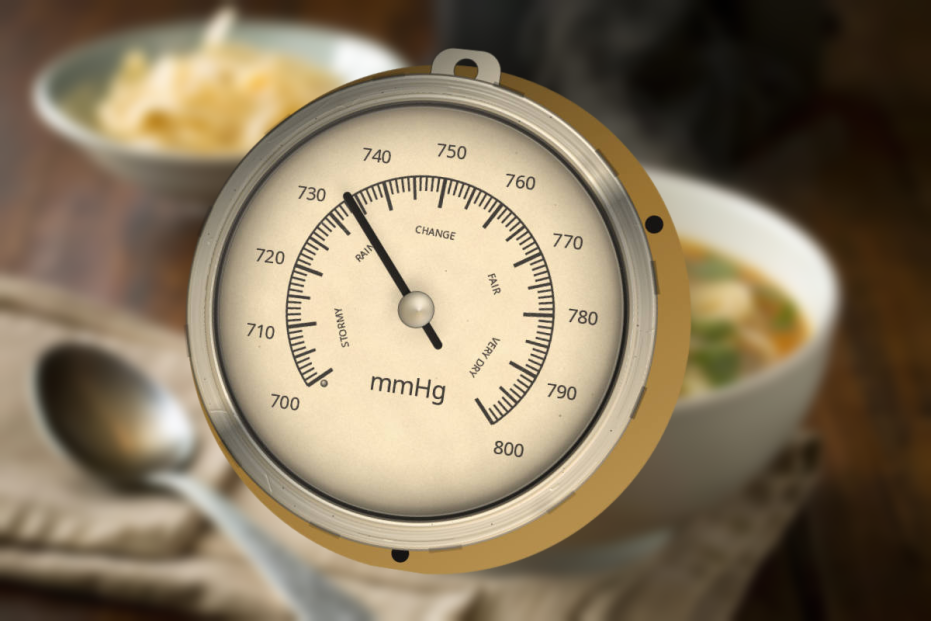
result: 734,mmHg
